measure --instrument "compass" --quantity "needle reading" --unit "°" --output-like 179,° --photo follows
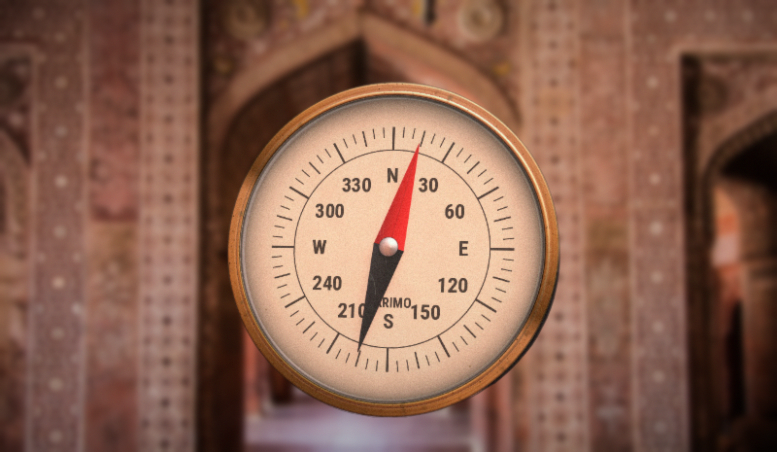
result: 15,°
